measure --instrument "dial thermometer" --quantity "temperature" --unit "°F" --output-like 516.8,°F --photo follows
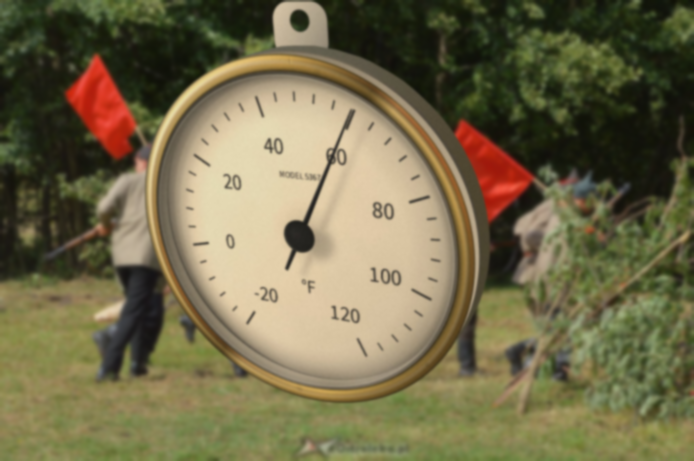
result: 60,°F
